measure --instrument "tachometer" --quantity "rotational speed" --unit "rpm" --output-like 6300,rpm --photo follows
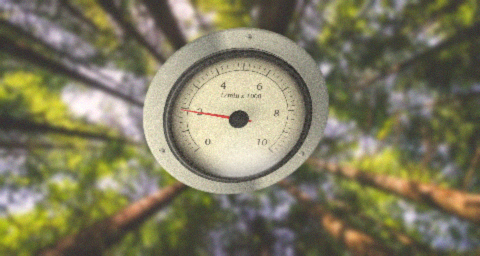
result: 2000,rpm
